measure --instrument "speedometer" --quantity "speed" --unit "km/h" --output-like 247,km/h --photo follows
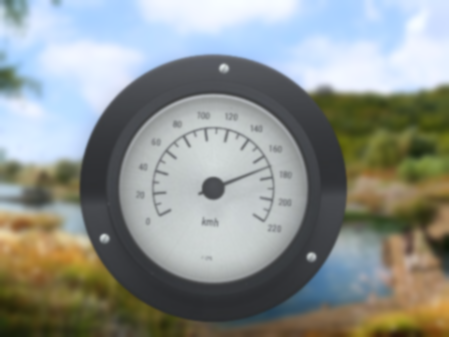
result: 170,km/h
